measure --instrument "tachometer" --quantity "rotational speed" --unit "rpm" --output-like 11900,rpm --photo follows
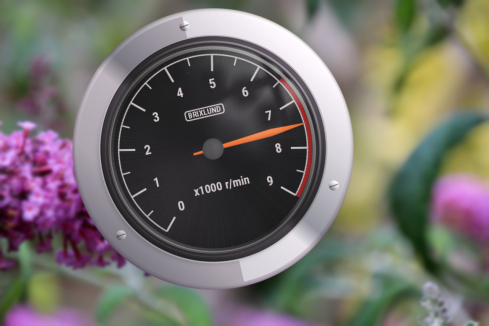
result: 7500,rpm
